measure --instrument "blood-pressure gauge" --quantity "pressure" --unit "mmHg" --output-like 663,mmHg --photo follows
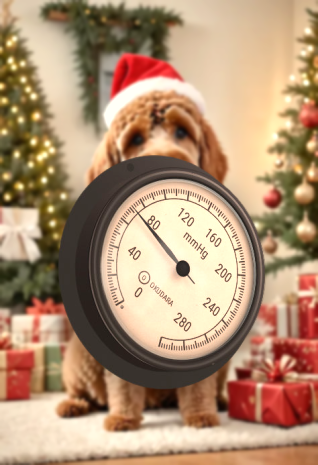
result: 70,mmHg
